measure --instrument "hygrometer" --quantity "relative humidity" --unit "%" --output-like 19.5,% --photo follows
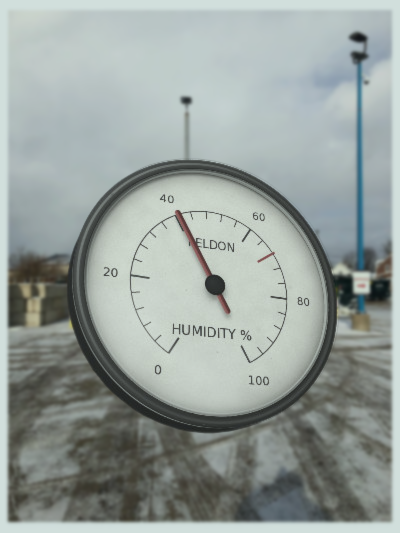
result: 40,%
